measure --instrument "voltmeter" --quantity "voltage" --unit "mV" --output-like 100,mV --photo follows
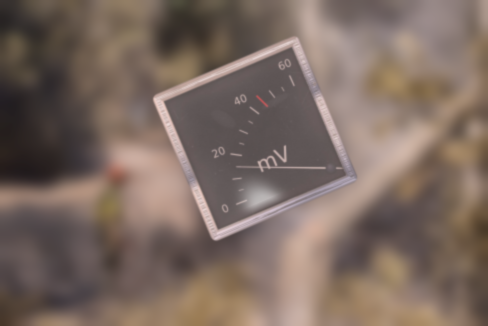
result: 15,mV
